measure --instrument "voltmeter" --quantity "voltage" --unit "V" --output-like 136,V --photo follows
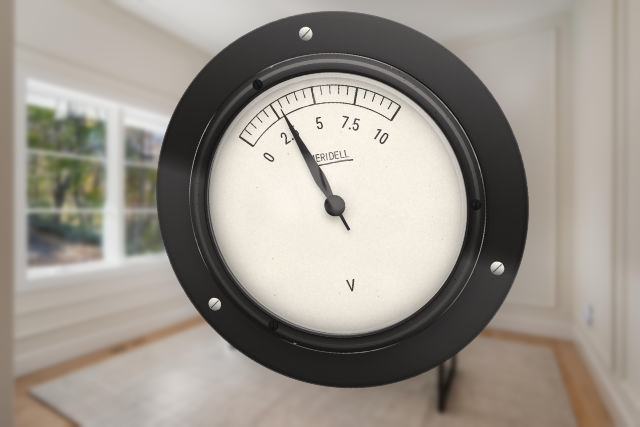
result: 3,V
